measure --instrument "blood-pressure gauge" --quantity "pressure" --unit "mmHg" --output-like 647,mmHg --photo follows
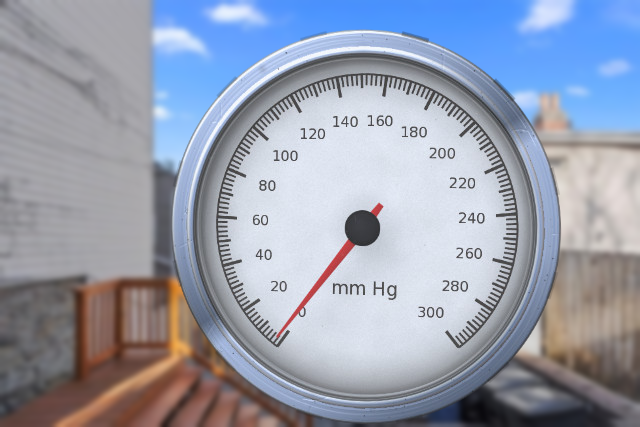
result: 2,mmHg
